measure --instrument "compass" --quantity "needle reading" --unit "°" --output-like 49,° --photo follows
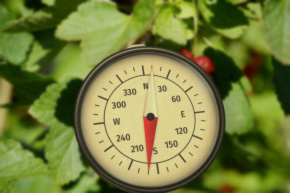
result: 190,°
